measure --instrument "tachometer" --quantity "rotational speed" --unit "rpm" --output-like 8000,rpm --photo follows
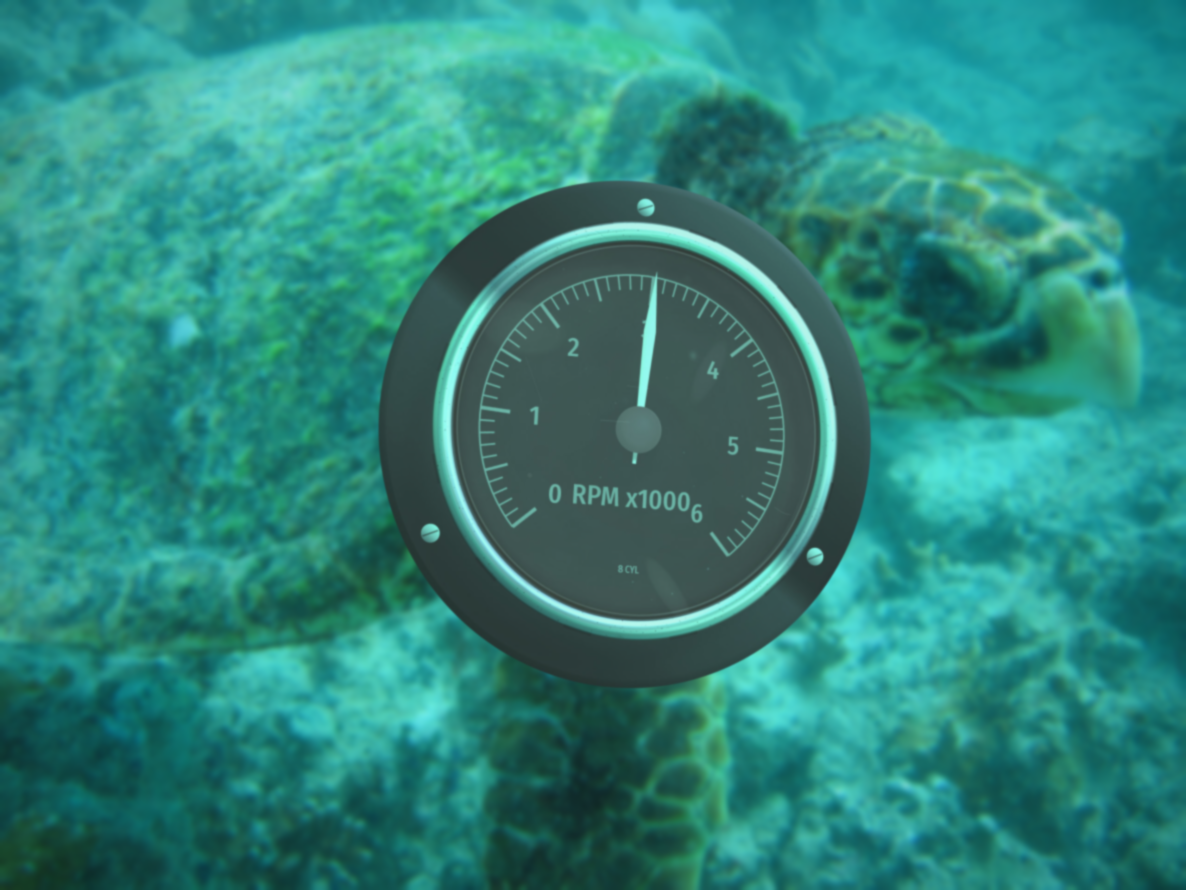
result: 3000,rpm
